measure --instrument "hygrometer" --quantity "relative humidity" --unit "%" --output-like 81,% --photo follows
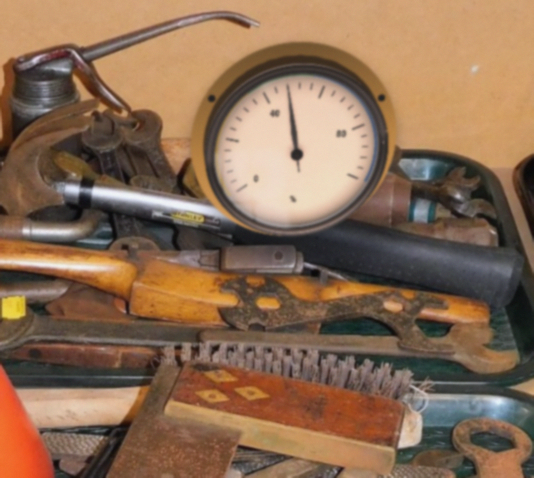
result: 48,%
